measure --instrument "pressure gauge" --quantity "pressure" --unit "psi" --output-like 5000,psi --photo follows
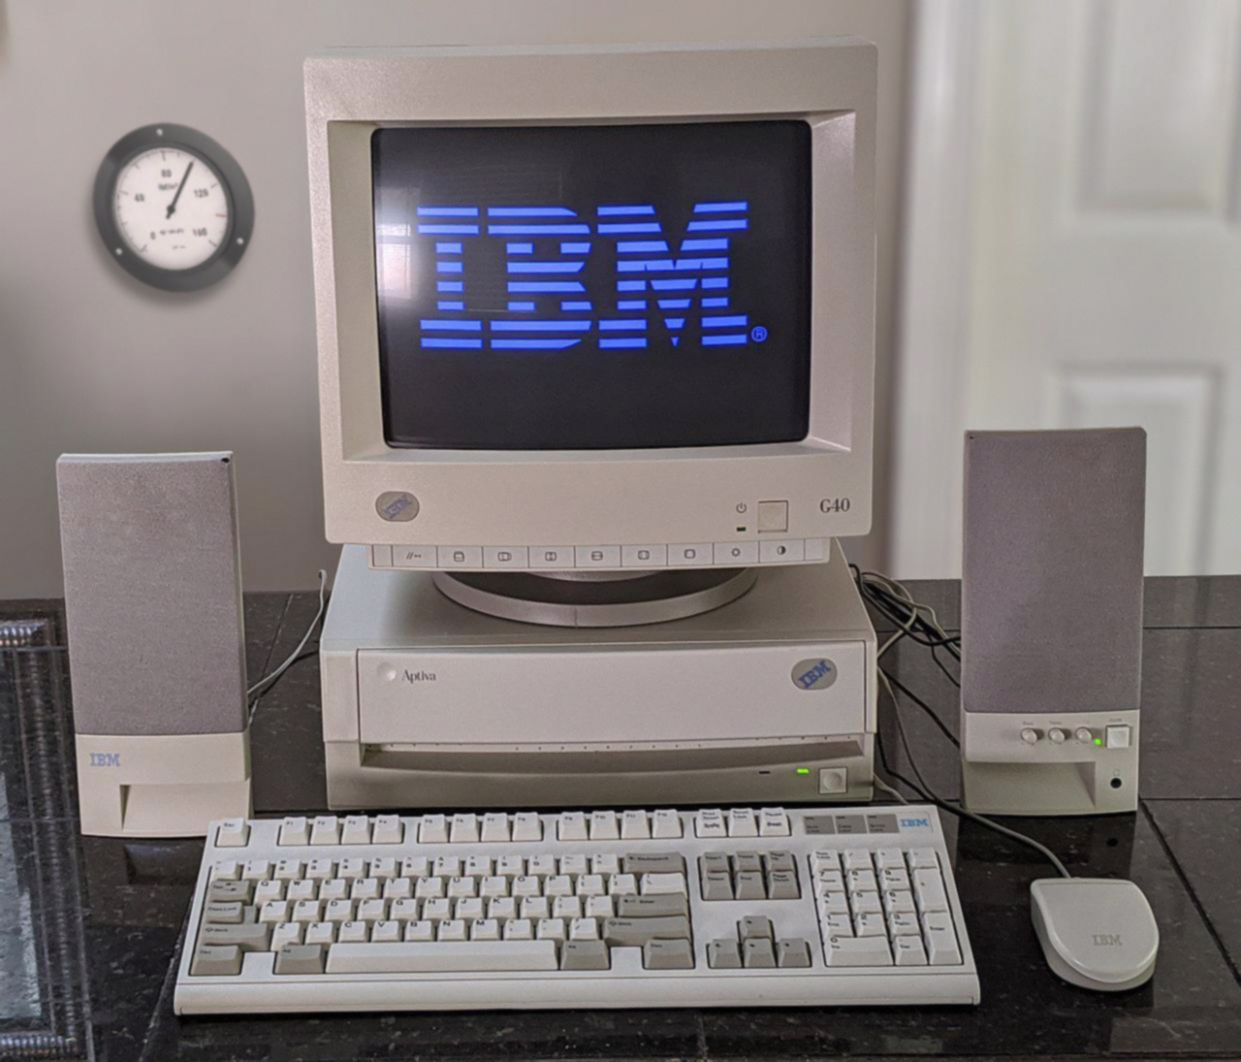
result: 100,psi
